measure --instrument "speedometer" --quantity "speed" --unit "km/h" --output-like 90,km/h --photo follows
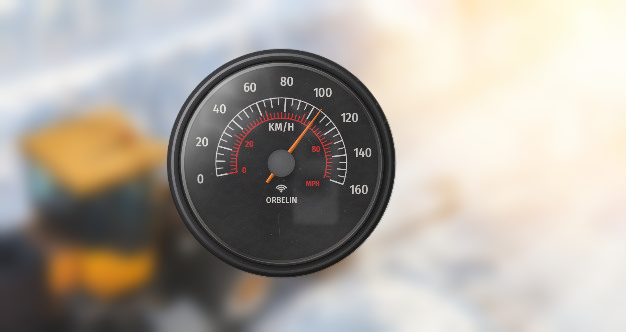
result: 105,km/h
